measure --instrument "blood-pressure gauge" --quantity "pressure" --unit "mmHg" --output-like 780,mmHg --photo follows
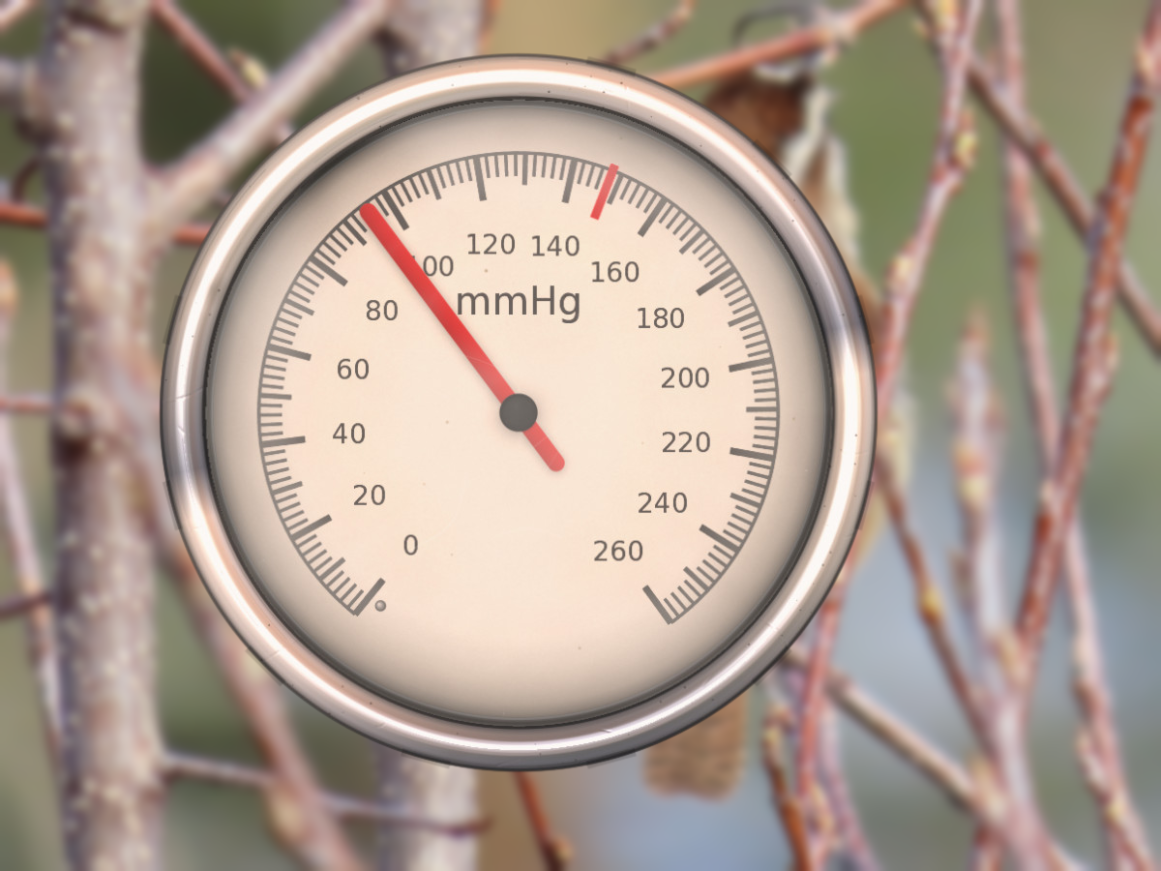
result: 95,mmHg
